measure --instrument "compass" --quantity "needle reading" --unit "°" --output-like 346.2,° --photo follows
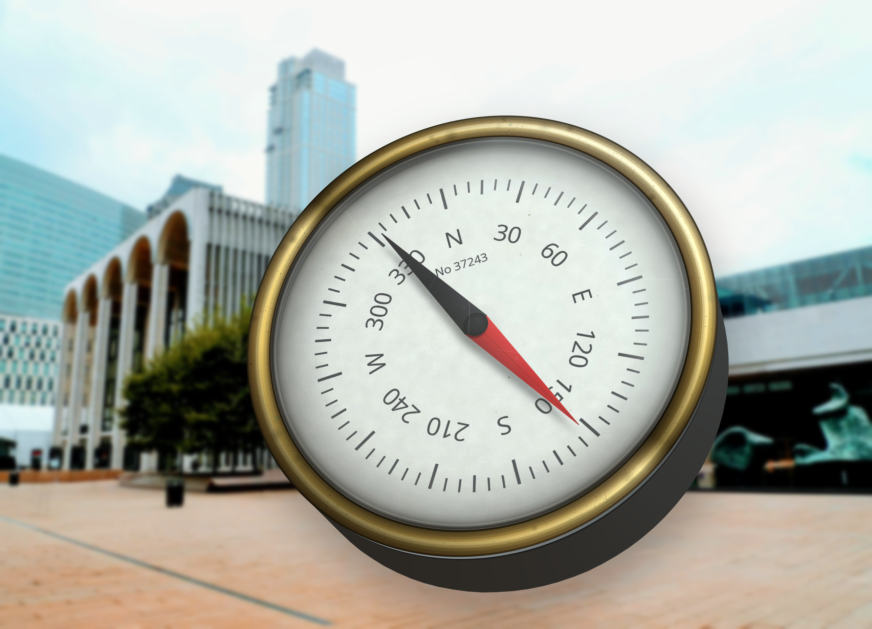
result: 152.5,°
